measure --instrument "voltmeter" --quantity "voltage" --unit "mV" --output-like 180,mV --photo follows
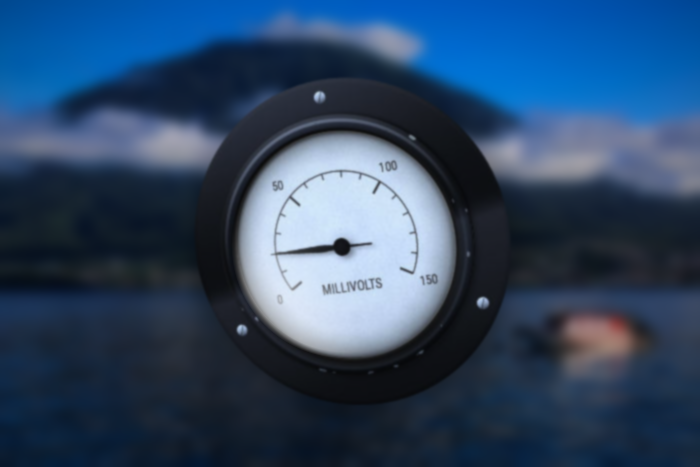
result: 20,mV
